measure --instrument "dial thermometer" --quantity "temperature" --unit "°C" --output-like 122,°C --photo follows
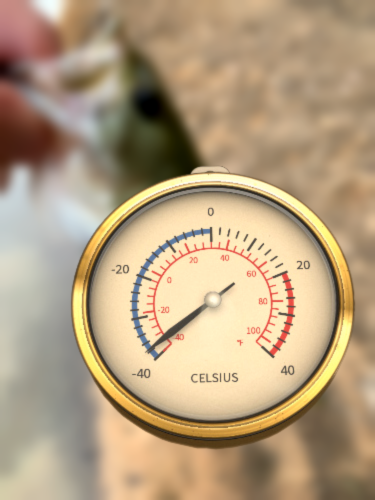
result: -38,°C
